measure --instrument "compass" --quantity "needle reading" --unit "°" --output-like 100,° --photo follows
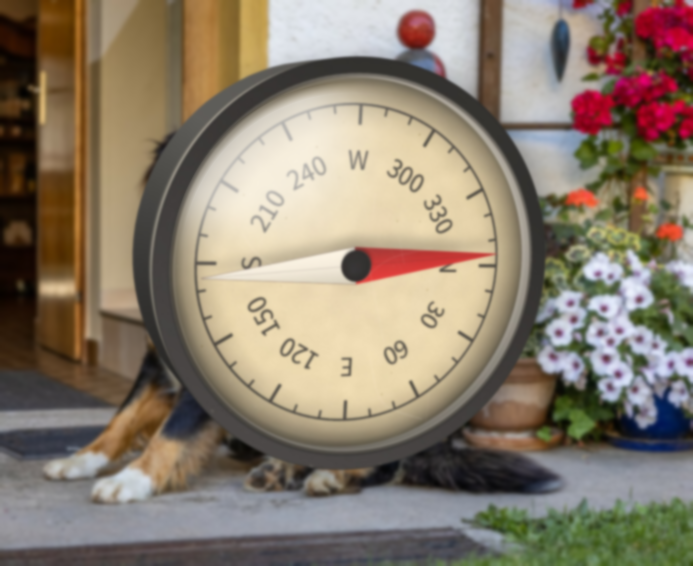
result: 355,°
